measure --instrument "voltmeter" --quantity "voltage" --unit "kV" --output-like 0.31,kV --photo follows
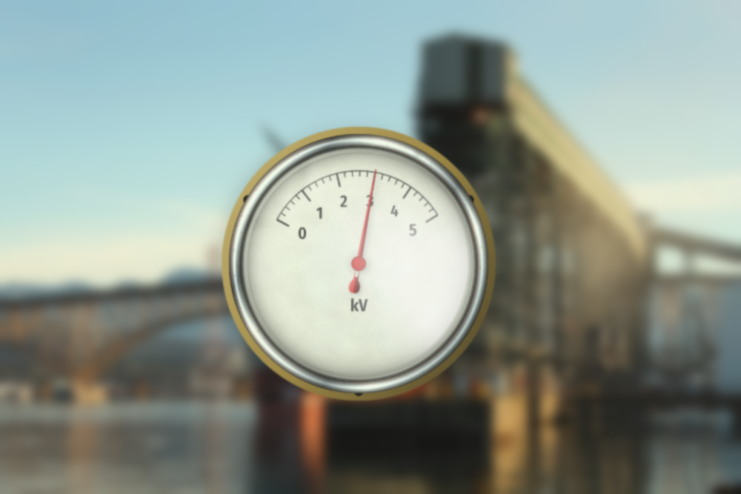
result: 3,kV
